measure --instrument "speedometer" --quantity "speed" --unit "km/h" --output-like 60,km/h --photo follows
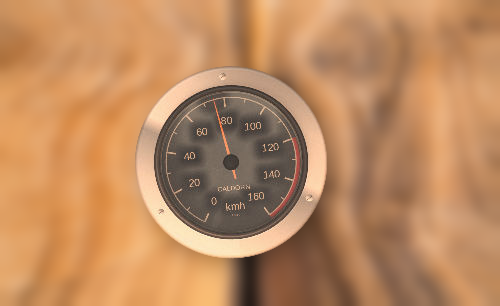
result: 75,km/h
